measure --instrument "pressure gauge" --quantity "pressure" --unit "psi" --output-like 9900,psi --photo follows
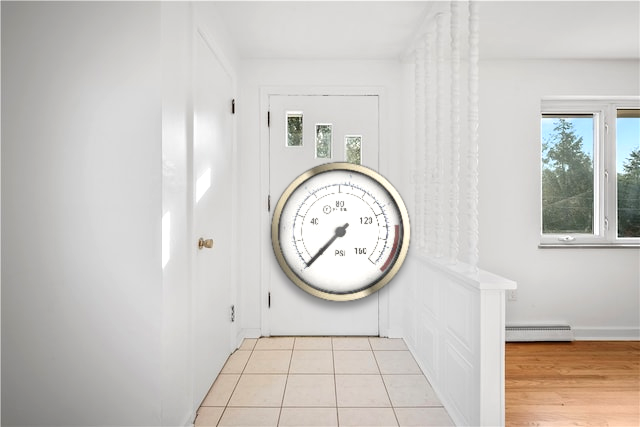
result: 0,psi
